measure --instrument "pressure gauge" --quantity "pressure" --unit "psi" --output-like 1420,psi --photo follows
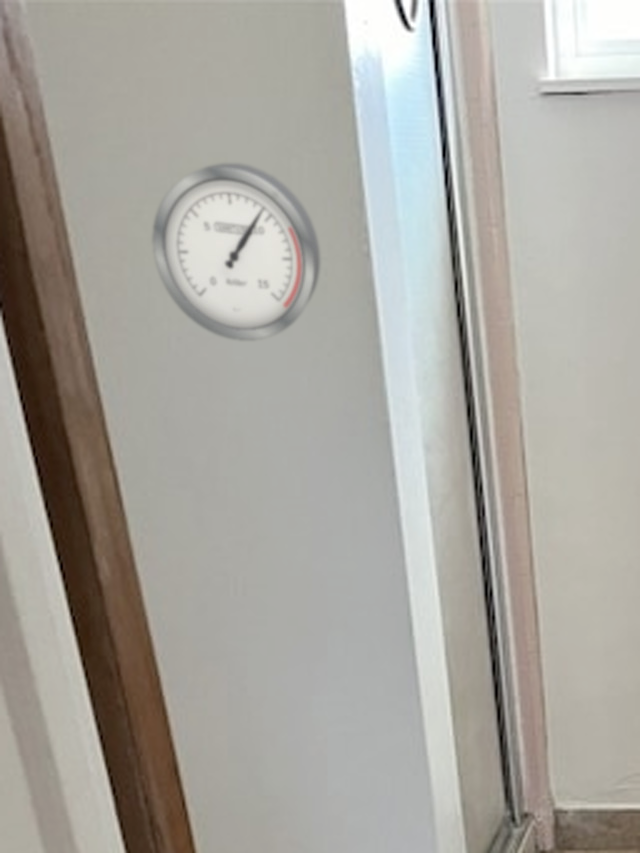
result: 9.5,psi
